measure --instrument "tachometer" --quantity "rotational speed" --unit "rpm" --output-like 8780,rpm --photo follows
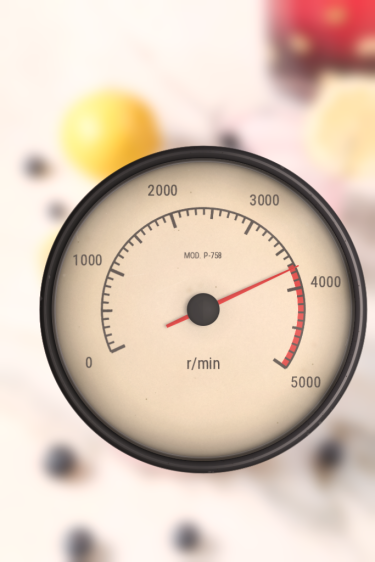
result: 3750,rpm
